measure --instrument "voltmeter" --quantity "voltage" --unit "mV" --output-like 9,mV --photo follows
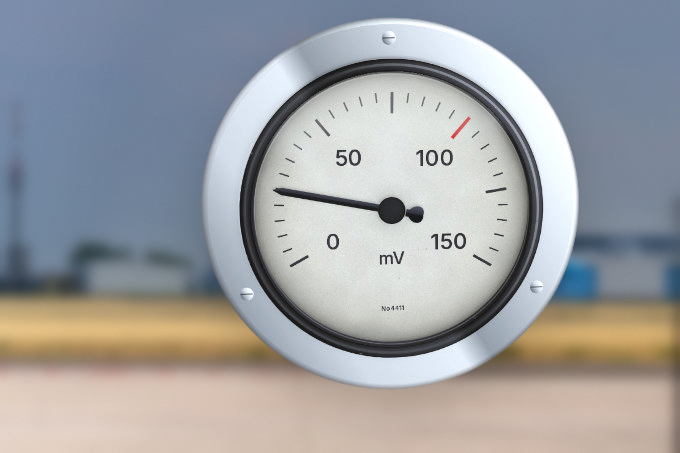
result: 25,mV
